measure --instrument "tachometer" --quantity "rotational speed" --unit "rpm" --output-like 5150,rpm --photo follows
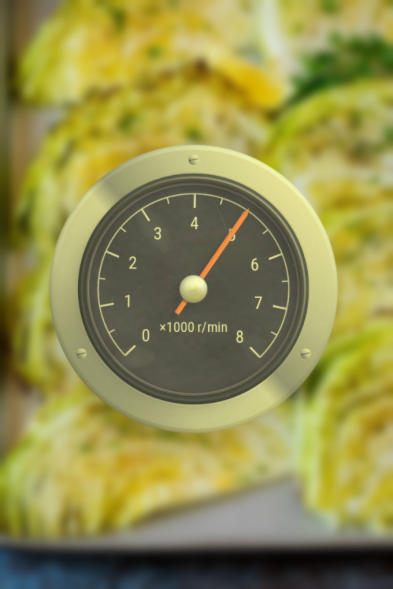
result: 5000,rpm
